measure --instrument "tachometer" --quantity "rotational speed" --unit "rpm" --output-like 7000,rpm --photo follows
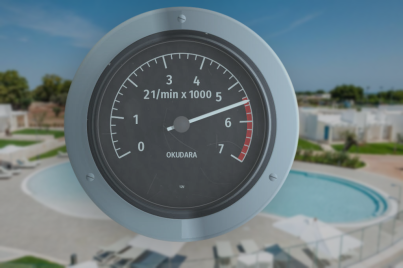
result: 5500,rpm
